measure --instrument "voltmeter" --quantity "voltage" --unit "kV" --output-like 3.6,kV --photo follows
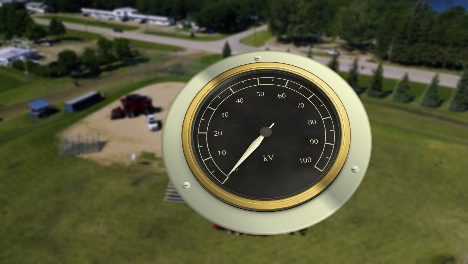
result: 0,kV
